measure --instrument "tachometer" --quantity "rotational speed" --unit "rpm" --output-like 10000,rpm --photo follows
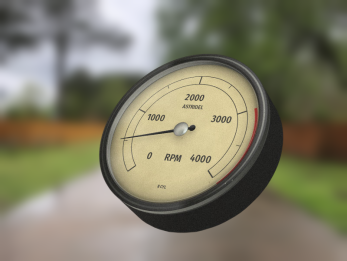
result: 500,rpm
